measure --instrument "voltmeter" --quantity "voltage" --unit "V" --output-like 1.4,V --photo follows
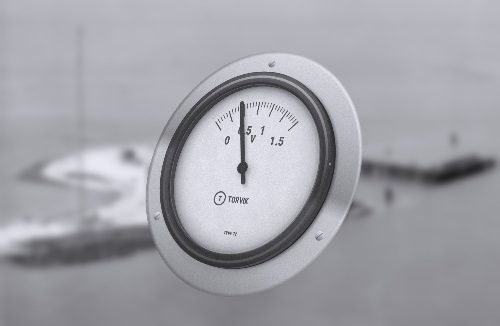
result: 0.5,V
